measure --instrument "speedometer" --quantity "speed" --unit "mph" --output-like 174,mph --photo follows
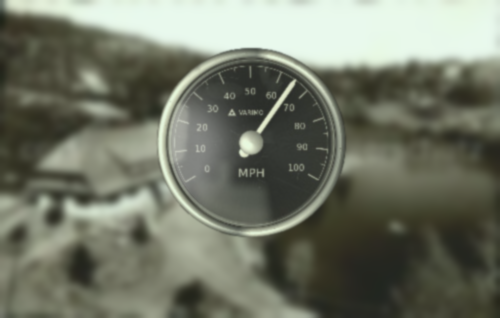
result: 65,mph
